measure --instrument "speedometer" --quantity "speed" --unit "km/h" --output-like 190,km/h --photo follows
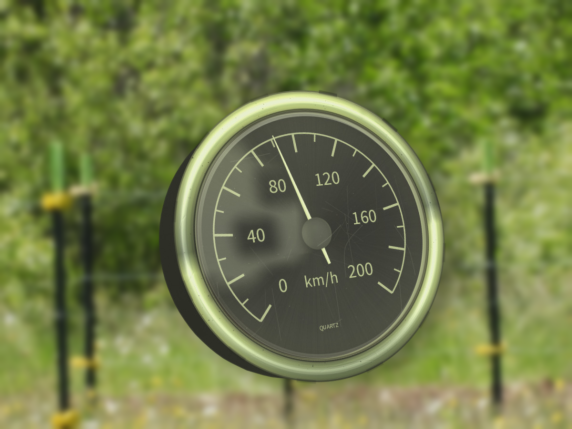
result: 90,km/h
